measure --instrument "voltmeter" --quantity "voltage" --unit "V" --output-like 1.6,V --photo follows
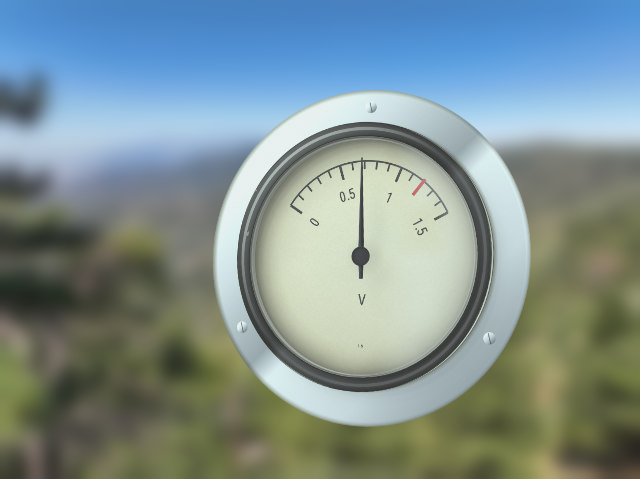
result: 0.7,V
